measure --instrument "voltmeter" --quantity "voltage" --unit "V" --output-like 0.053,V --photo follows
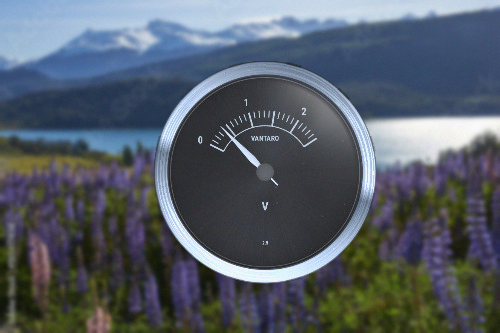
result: 0.4,V
